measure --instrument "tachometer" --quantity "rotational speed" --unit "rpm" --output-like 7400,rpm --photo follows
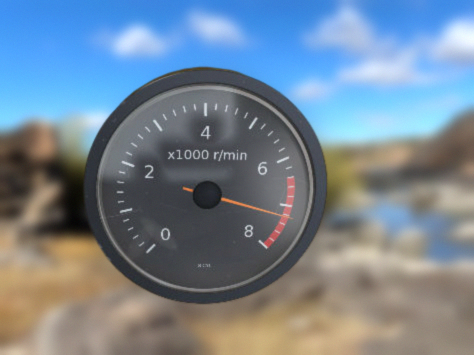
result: 7200,rpm
